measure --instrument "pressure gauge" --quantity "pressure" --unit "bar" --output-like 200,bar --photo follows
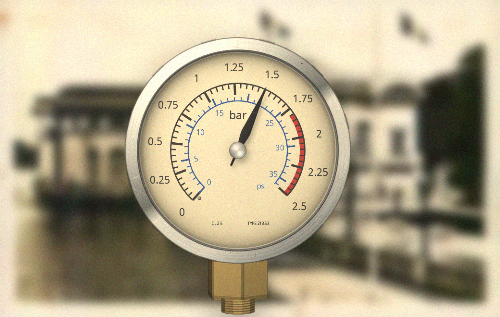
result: 1.5,bar
